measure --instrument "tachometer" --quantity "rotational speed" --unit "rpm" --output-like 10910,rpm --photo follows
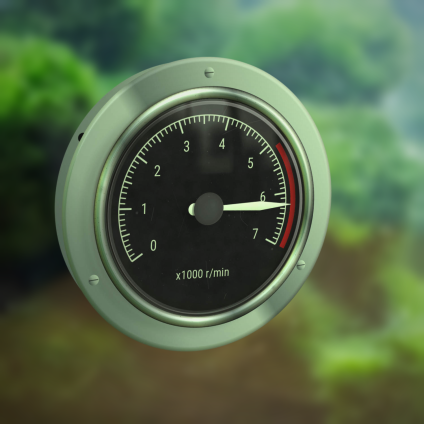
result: 6200,rpm
